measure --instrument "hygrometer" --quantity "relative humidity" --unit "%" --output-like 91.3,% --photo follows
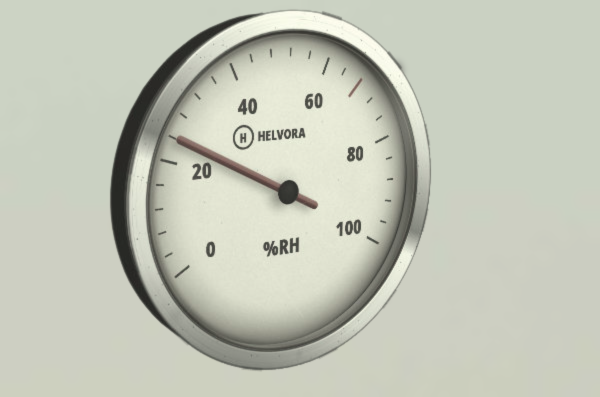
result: 24,%
